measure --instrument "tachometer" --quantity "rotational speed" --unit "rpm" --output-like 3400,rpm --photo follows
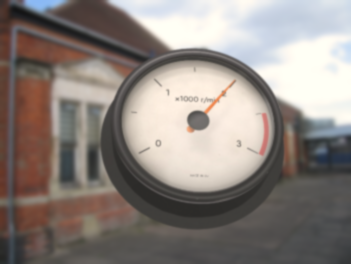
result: 2000,rpm
